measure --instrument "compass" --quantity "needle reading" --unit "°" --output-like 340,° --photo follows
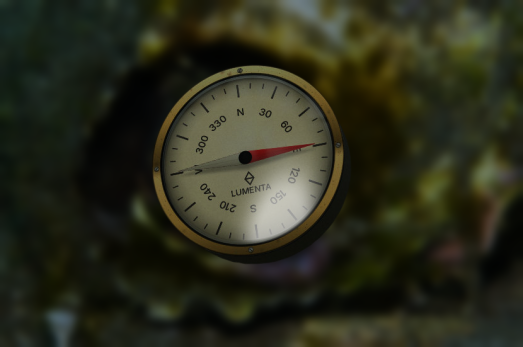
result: 90,°
